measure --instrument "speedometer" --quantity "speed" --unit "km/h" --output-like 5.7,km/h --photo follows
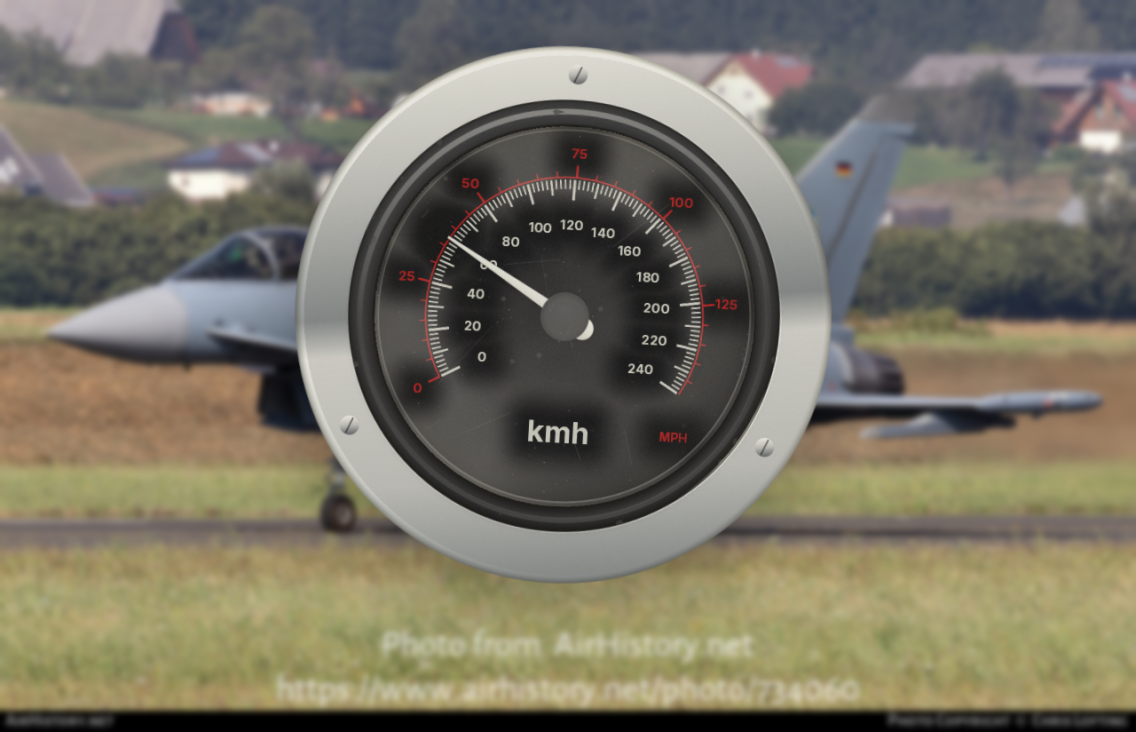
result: 60,km/h
